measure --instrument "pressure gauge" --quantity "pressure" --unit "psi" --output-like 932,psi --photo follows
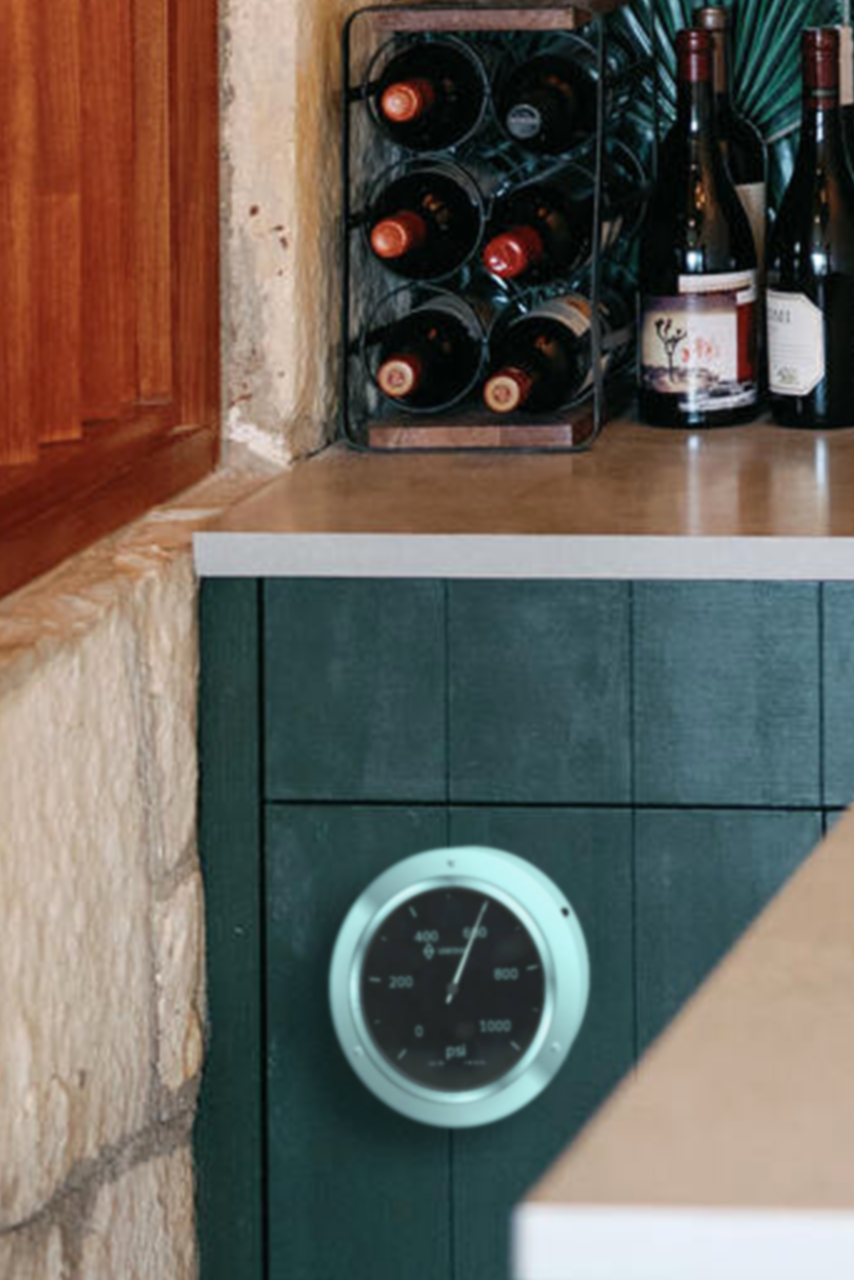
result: 600,psi
